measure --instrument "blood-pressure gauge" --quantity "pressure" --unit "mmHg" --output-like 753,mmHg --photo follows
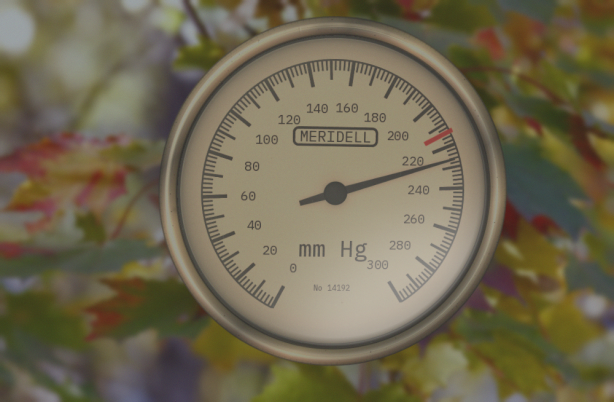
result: 226,mmHg
